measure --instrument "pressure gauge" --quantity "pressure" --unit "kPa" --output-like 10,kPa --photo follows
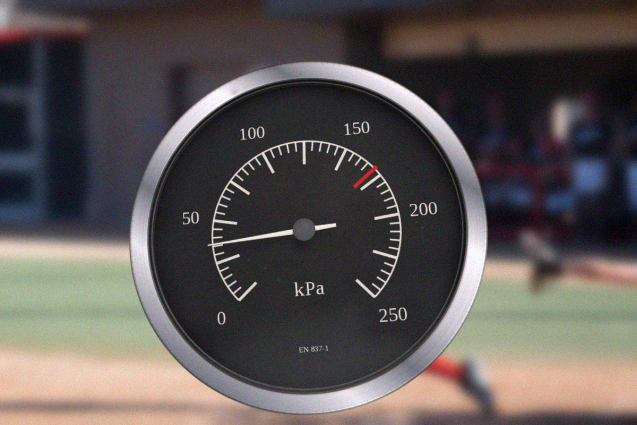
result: 35,kPa
